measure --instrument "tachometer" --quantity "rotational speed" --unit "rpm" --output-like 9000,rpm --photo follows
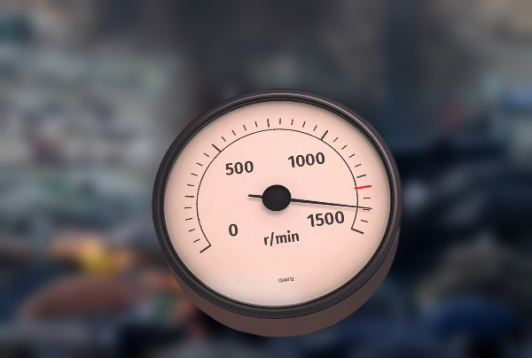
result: 1400,rpm
